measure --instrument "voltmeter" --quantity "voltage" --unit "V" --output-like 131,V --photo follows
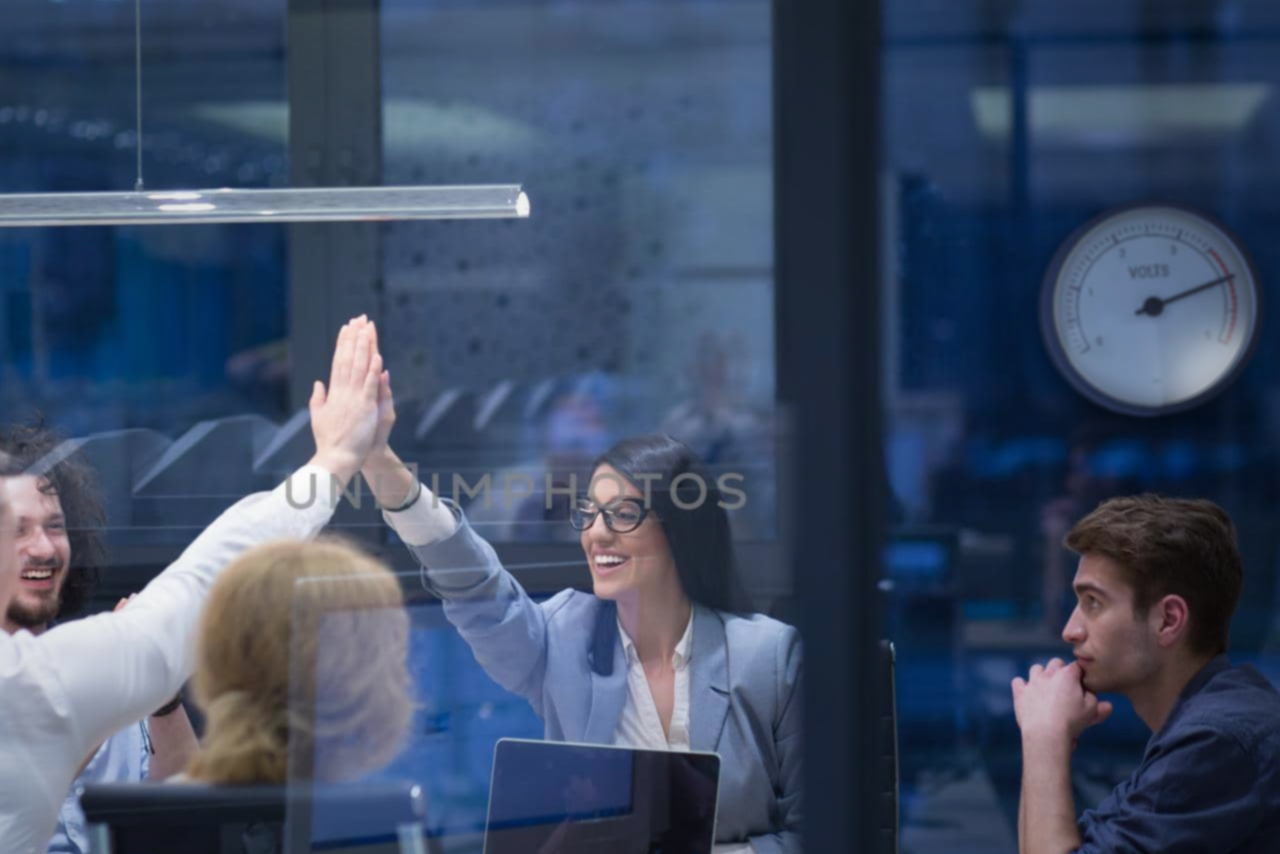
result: 4,V
